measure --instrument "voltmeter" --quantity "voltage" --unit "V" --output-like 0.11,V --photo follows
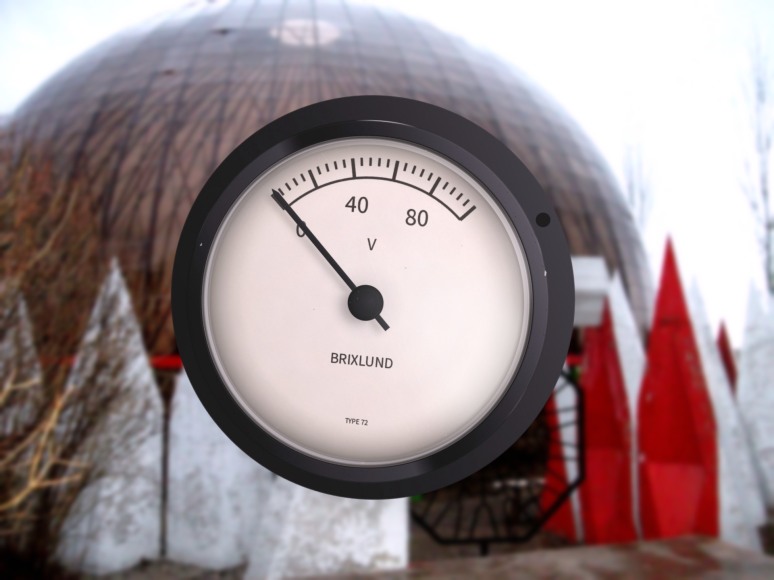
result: 2,V
